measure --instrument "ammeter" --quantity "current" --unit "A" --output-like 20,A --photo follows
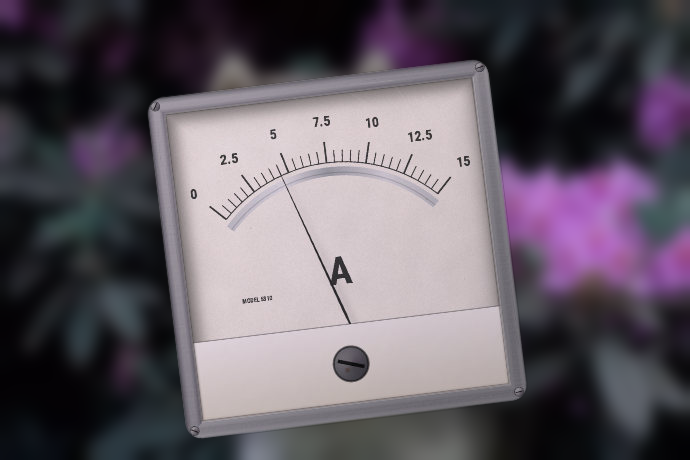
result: 4.5,A
